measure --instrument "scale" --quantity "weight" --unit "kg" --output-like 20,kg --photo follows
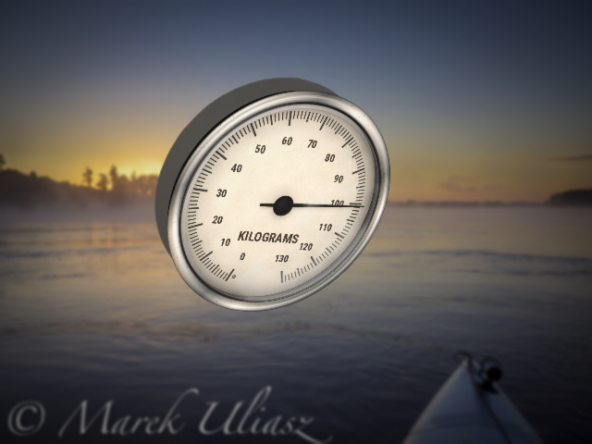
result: 100,kg
